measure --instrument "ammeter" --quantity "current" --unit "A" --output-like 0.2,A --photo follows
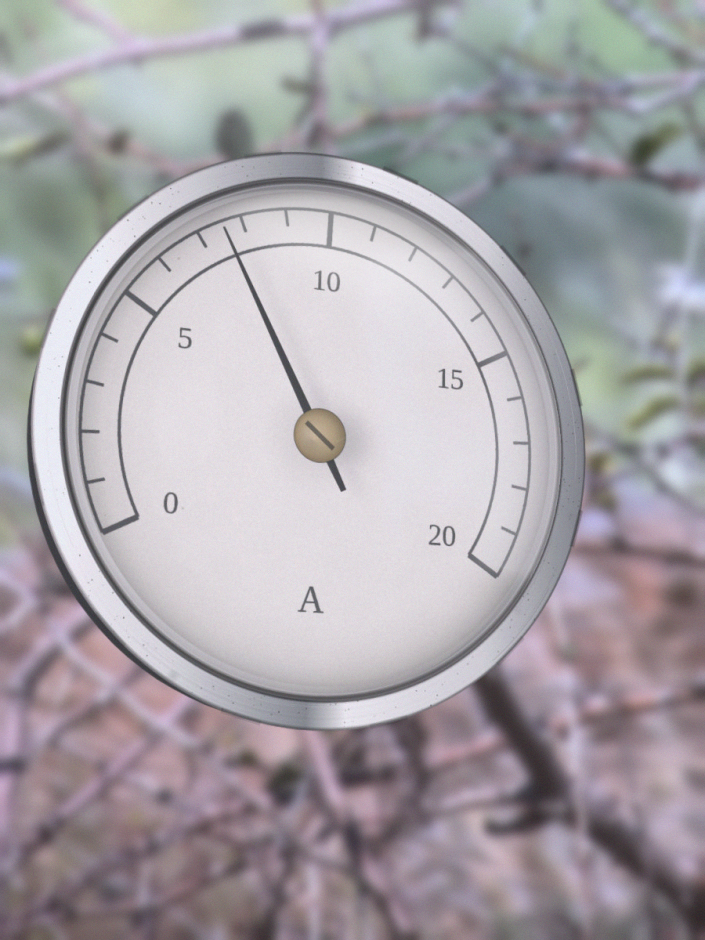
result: 7.5,A
